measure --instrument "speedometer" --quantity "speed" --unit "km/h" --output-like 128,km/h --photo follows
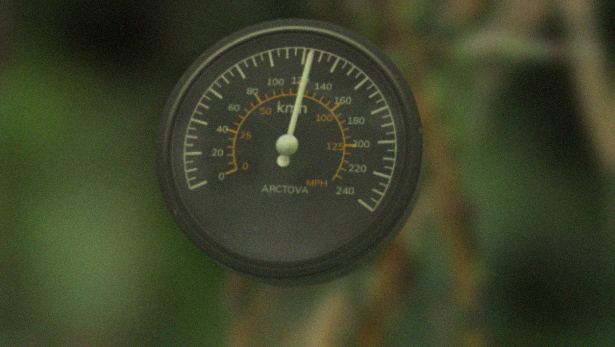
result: 125,km/h
